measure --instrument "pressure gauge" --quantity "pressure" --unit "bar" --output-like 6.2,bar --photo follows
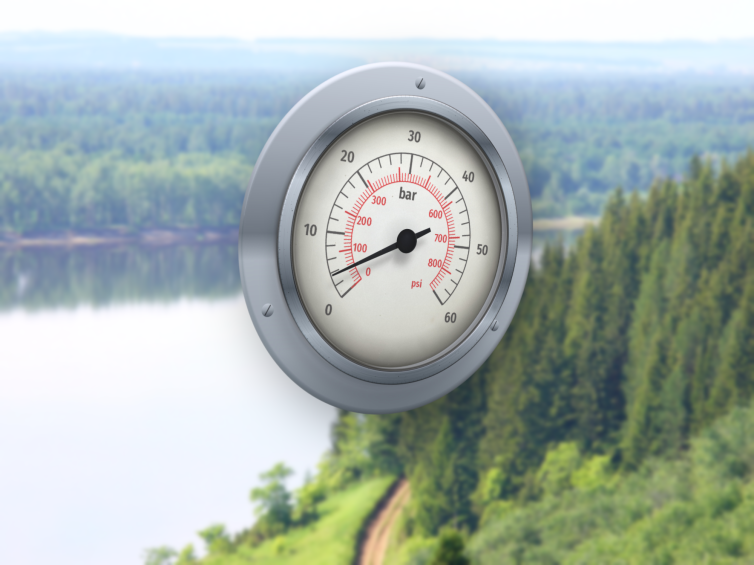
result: 4,bar
